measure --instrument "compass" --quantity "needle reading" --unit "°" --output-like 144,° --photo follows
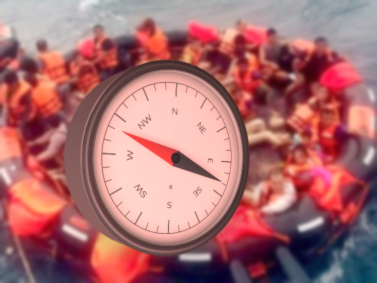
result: 290,°
